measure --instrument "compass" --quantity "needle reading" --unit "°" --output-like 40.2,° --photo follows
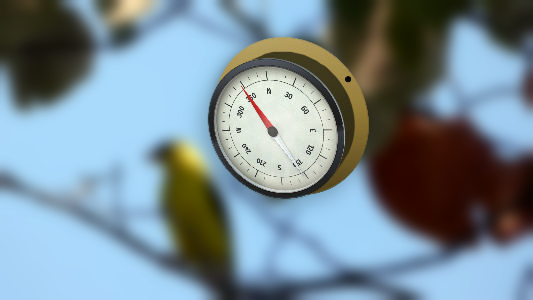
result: 330,°
